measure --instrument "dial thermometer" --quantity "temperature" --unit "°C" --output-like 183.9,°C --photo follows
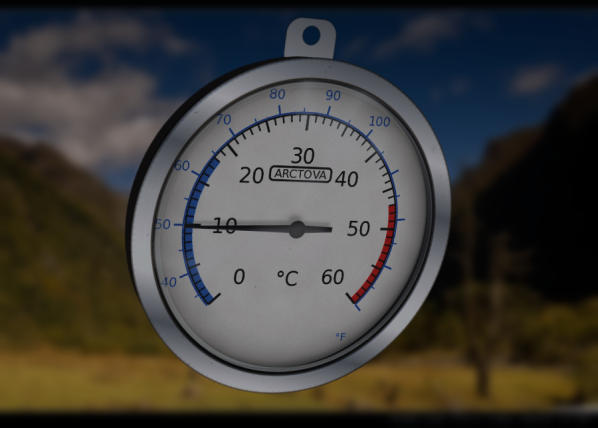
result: 10,°C
